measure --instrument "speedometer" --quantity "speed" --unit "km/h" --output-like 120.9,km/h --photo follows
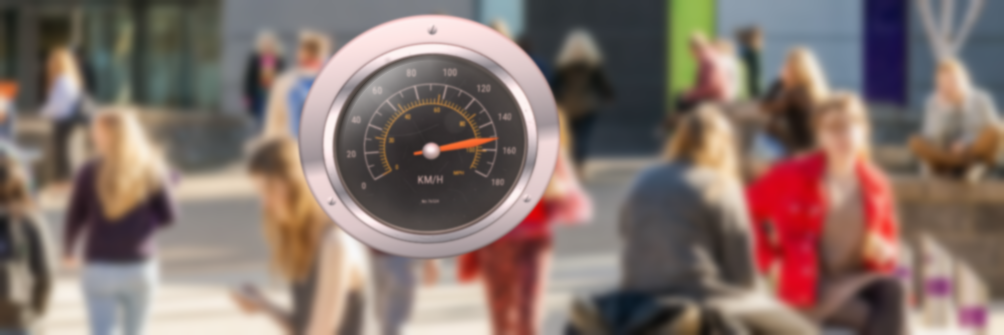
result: 150,km/h
